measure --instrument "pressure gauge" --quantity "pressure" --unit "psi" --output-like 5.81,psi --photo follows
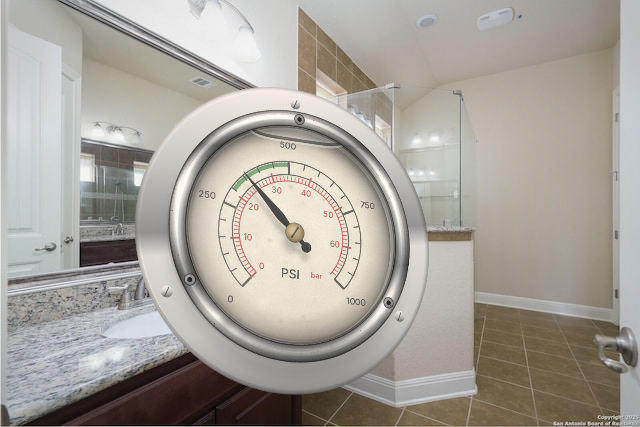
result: 350,psi
